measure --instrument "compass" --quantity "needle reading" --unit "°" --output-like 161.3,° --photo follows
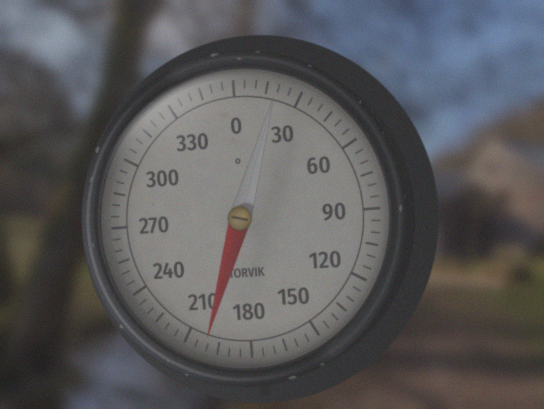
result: 200,°
